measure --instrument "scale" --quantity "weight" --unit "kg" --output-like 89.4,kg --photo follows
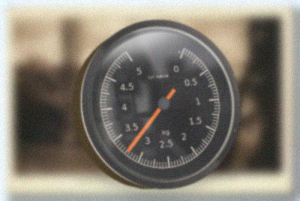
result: 3.25,kg
